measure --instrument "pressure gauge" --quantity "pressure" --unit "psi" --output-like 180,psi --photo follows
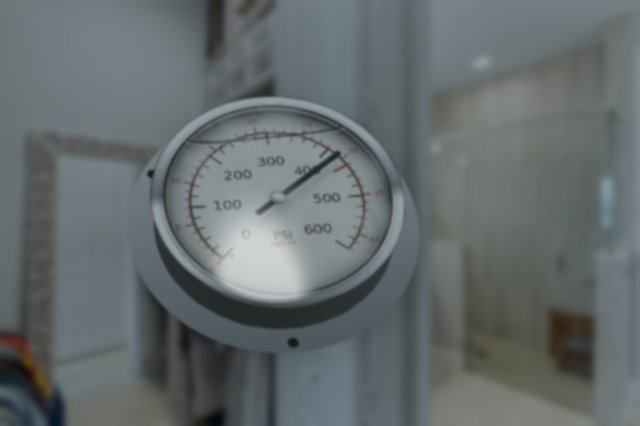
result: 420,psi
